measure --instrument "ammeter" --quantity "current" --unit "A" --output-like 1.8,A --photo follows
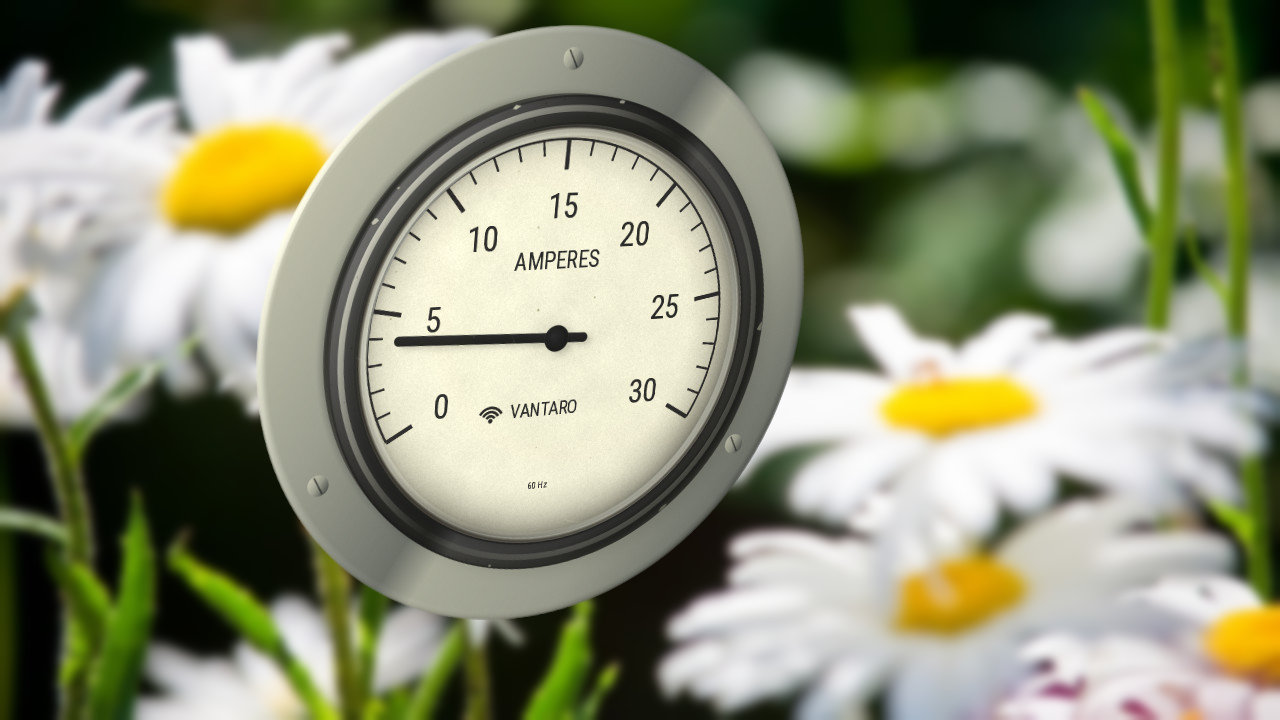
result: 4,A
